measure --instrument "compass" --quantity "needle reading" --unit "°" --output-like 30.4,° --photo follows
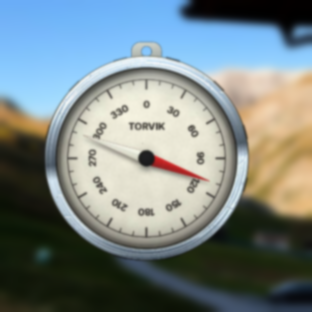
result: 110,°
